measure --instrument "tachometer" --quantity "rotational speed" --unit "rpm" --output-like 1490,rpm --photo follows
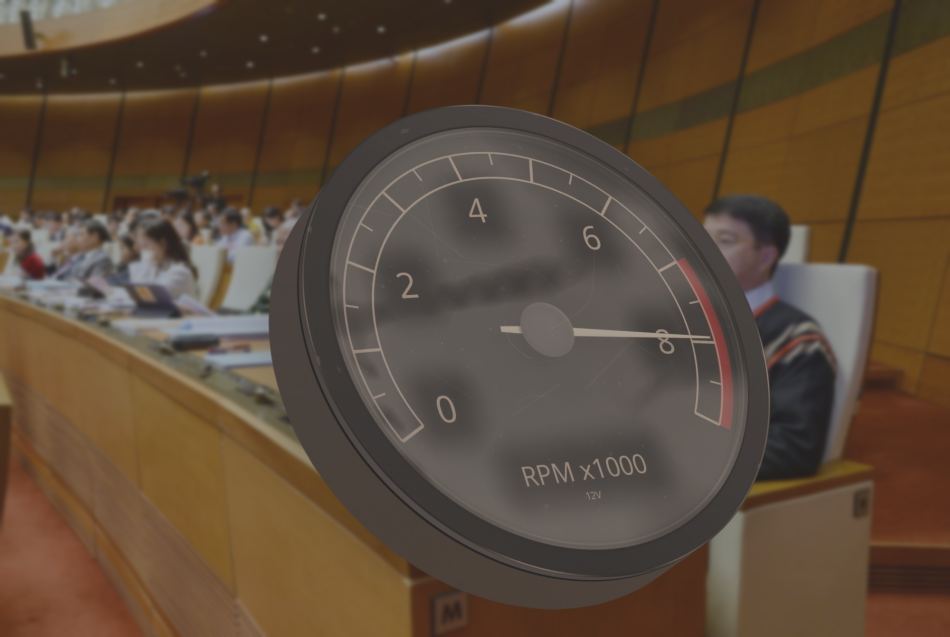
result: 8000,rpm
